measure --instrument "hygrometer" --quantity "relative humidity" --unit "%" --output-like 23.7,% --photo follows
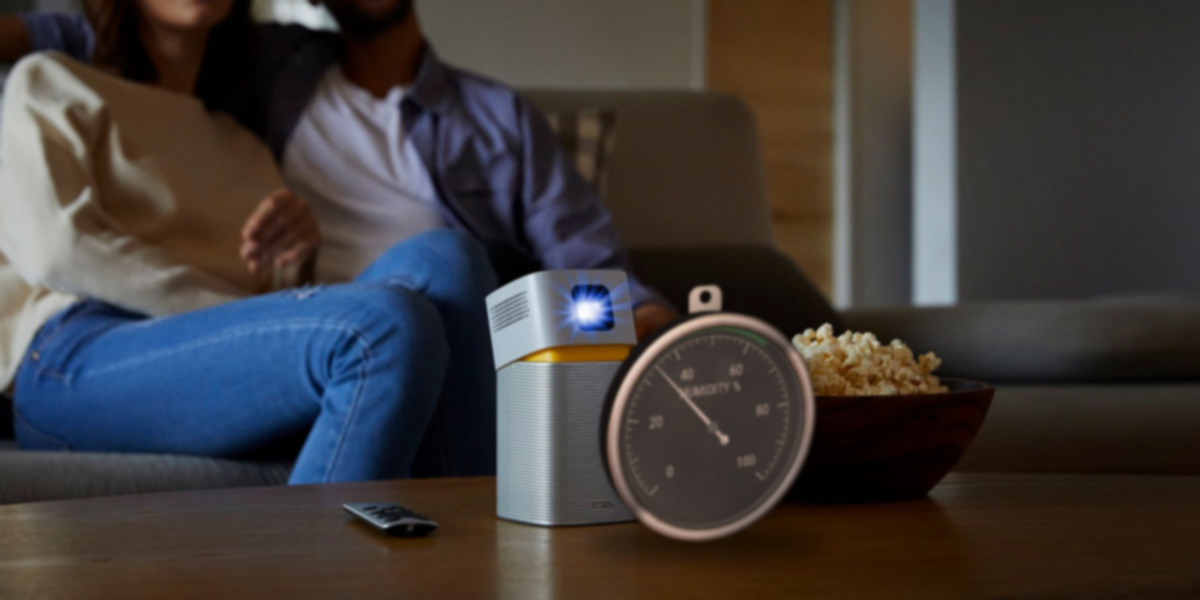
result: 34,%
